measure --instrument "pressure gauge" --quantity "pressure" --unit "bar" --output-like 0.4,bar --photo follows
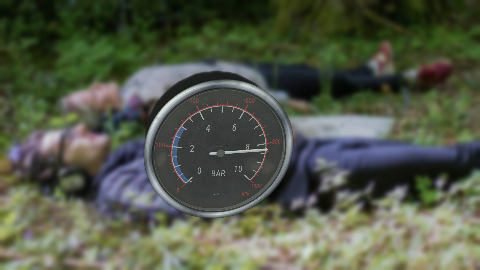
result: 8.25,bar
